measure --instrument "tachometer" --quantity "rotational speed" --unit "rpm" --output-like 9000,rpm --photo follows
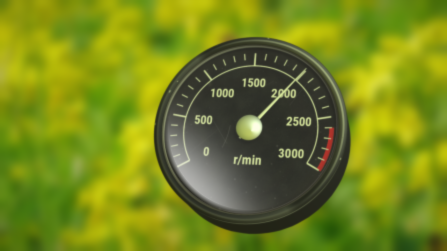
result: 2000,rpm
